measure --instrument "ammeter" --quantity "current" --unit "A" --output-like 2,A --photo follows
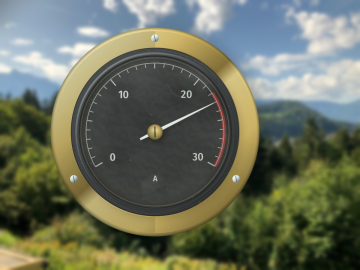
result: 23,A
